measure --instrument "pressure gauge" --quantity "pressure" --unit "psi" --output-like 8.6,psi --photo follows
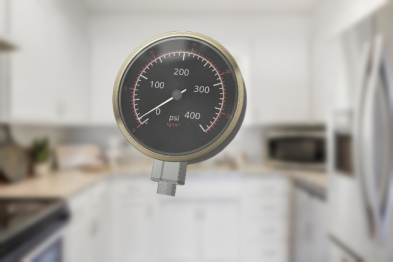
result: 10,psi
